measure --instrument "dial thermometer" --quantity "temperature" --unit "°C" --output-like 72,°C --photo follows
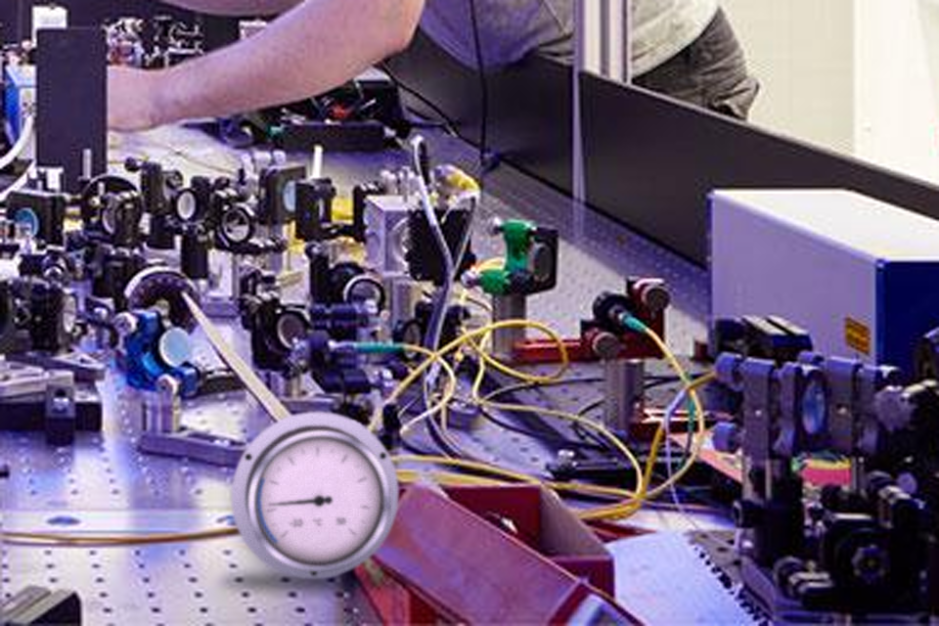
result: -17.5,°C
